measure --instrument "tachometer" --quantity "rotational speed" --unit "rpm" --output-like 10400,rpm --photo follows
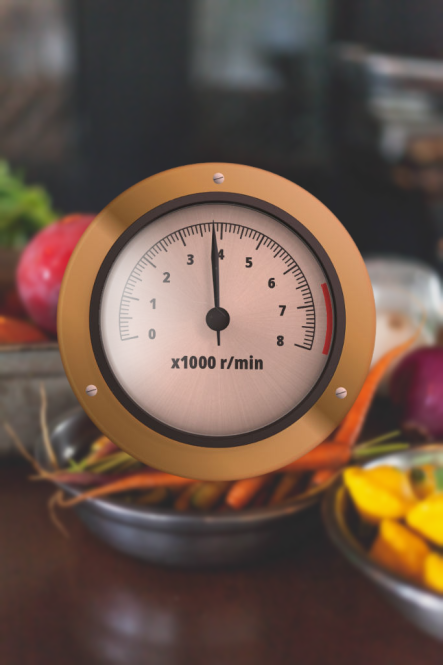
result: 3800,rpm
